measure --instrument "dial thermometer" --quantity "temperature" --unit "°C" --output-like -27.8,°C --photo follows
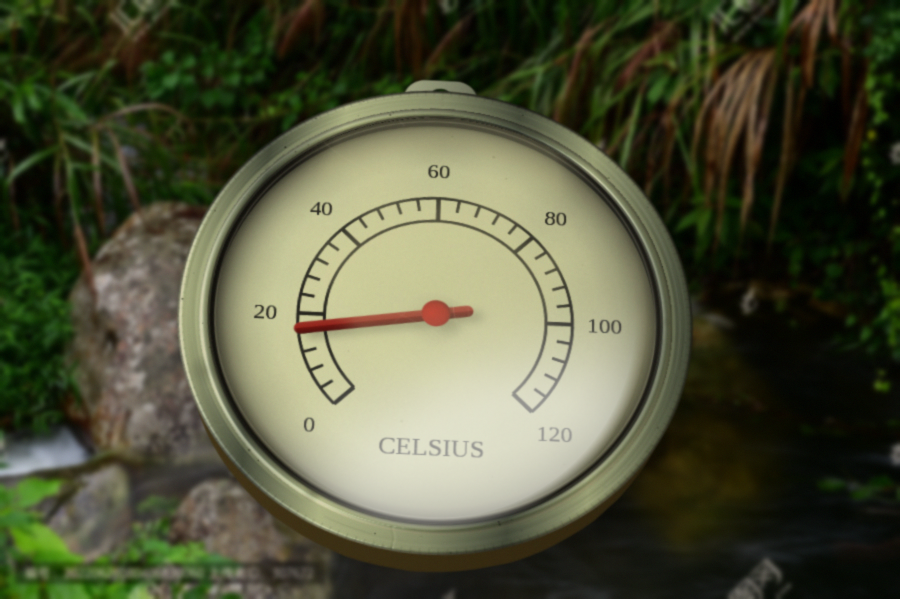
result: 16,°C
